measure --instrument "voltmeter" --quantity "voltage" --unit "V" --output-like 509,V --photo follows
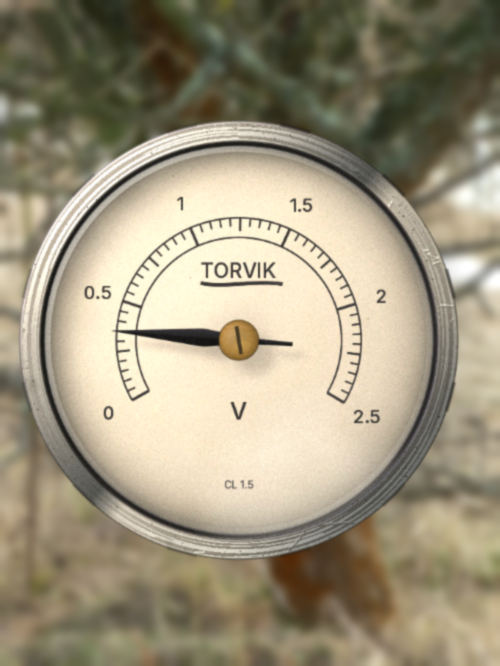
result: 0.35,V
